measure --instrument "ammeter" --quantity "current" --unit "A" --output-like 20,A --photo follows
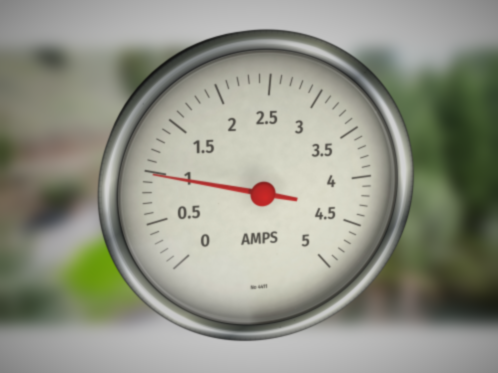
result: 1,A
